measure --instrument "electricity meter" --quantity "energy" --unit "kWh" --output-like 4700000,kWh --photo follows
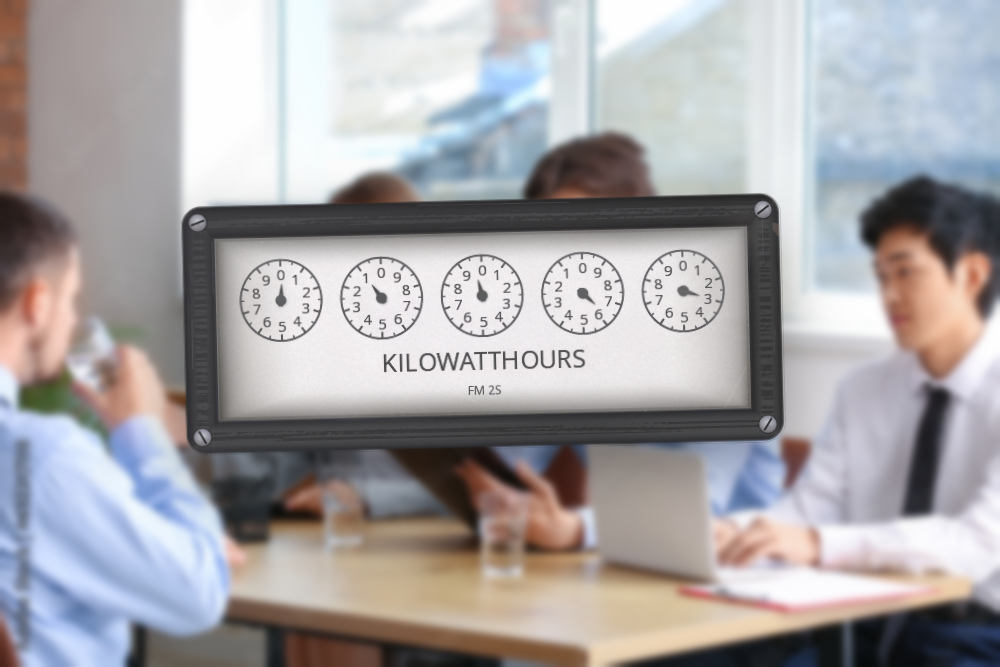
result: 963,kWh
